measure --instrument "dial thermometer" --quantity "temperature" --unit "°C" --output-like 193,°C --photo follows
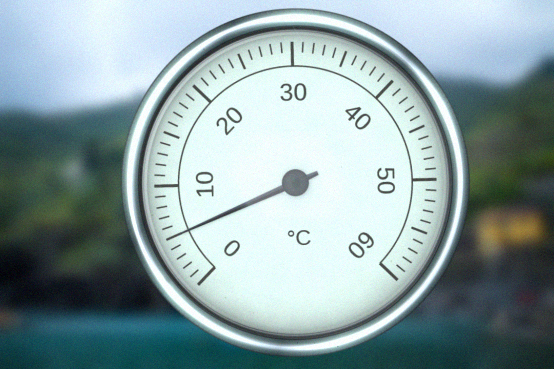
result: 5,°C
